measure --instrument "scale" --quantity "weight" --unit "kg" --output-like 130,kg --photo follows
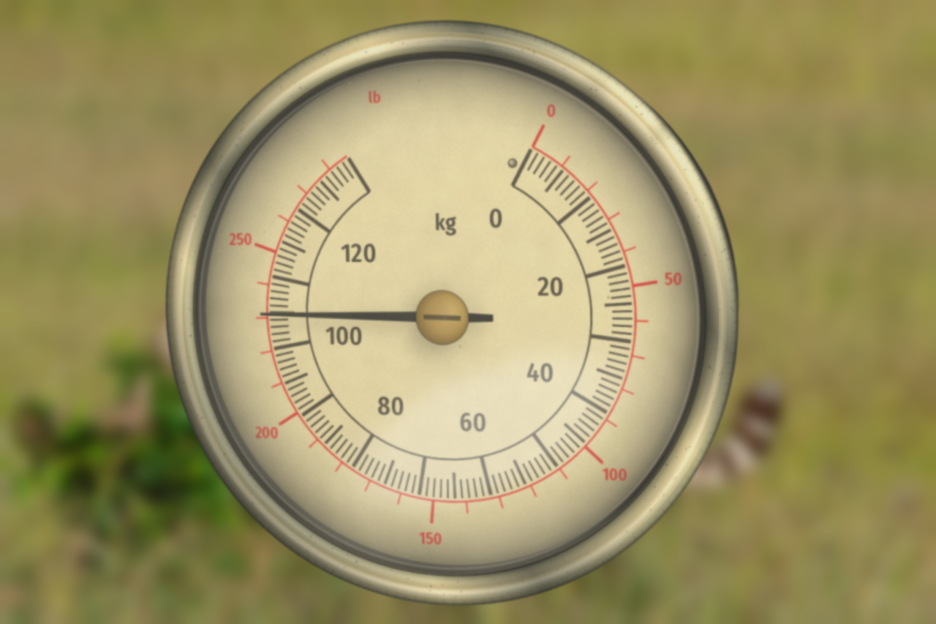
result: 105,kg
